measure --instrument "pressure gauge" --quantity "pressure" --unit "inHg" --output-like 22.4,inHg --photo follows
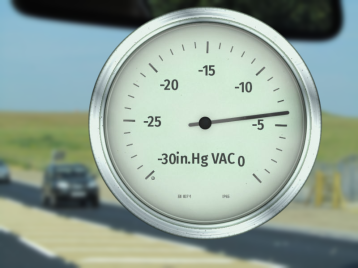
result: -6,inHg
